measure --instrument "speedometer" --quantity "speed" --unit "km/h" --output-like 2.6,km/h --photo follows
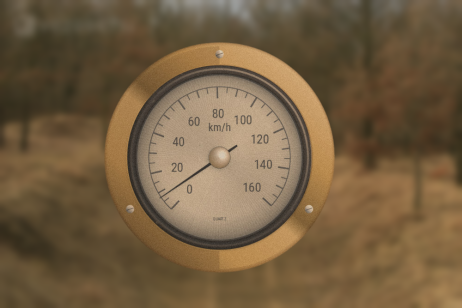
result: 7.5,km/h
